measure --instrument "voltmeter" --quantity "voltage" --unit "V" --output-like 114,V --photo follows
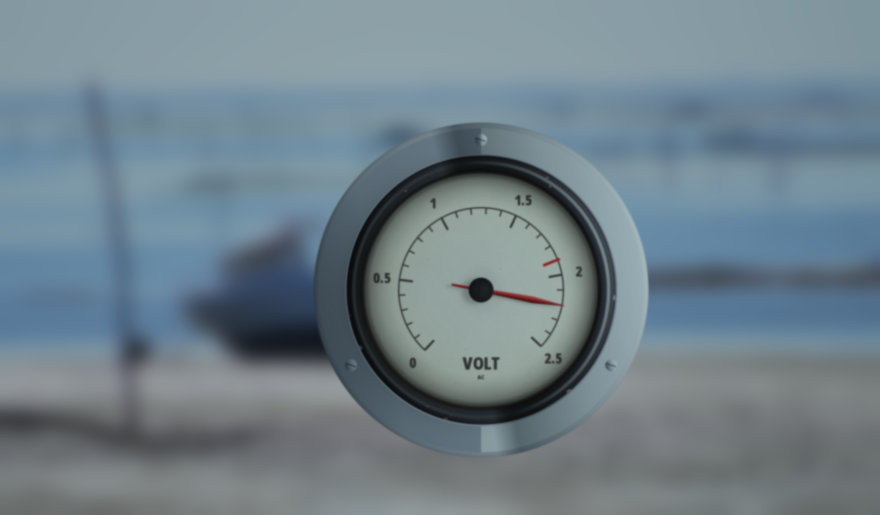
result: 2.2,V
